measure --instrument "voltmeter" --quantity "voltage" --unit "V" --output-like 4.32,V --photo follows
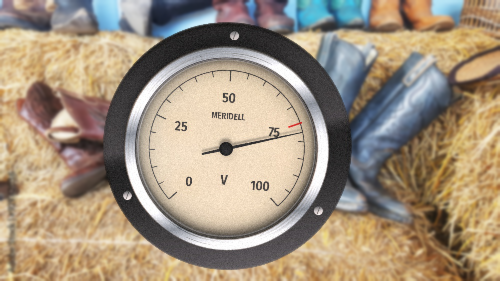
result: 77.5,V
